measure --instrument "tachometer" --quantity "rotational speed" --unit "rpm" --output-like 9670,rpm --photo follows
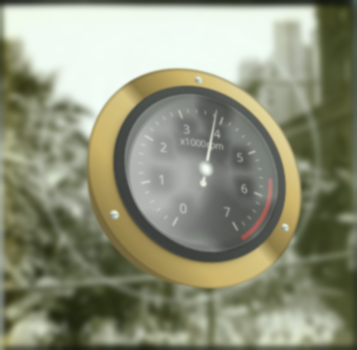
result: 3800,rpm
